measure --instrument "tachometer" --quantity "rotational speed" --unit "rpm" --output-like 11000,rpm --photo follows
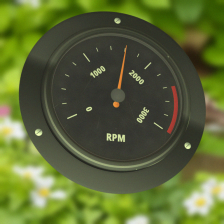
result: 1600,rpm
